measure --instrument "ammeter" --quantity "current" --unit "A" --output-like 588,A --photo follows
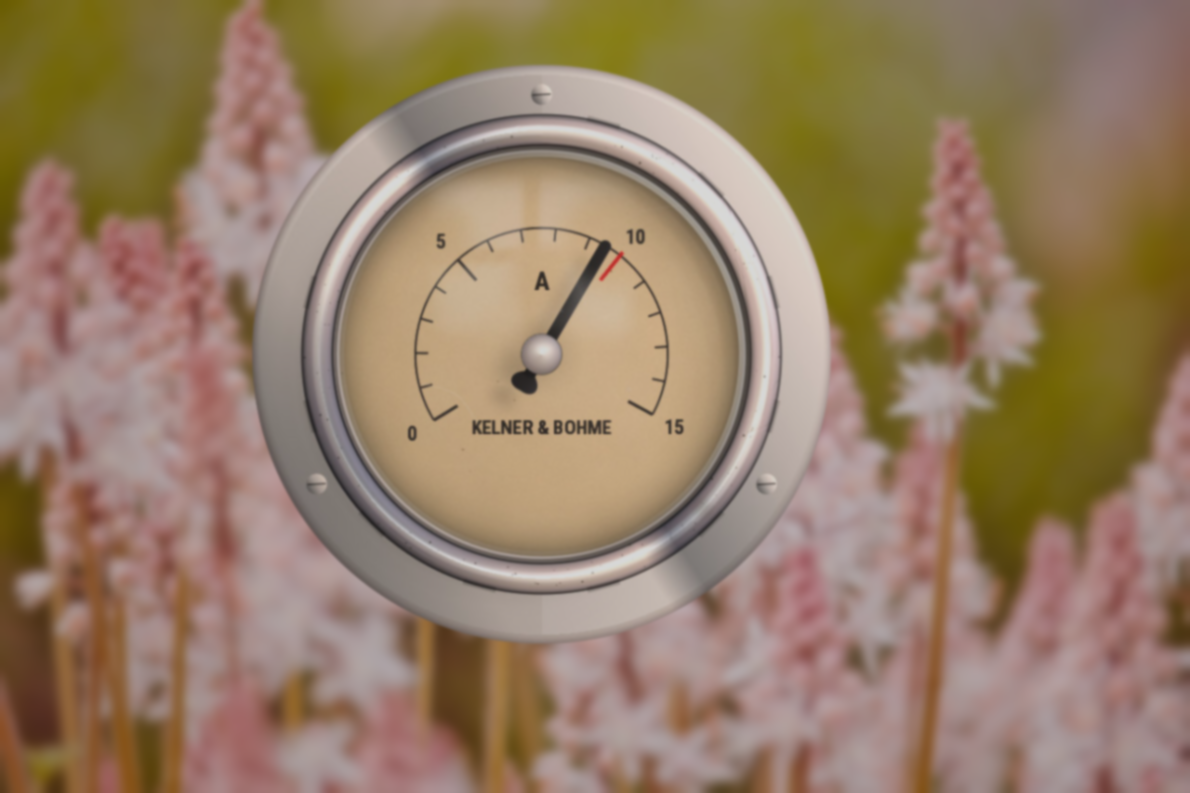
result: 9.5,A
